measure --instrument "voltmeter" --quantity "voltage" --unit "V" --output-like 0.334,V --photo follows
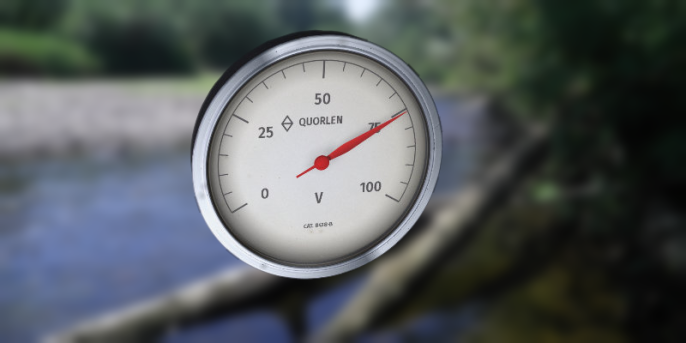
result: 75,V
